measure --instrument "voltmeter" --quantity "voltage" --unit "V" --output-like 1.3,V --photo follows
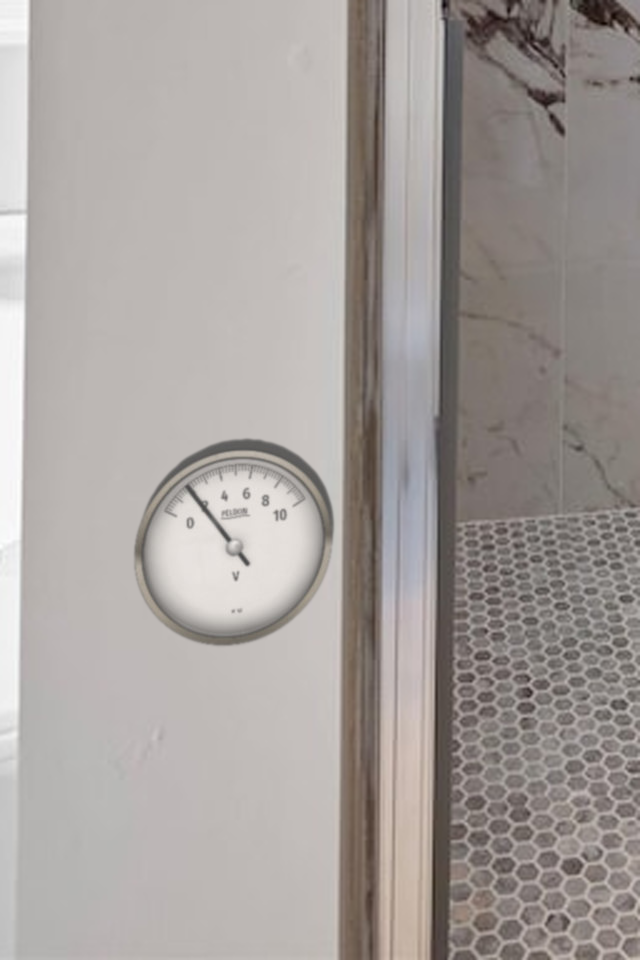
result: 2,V
